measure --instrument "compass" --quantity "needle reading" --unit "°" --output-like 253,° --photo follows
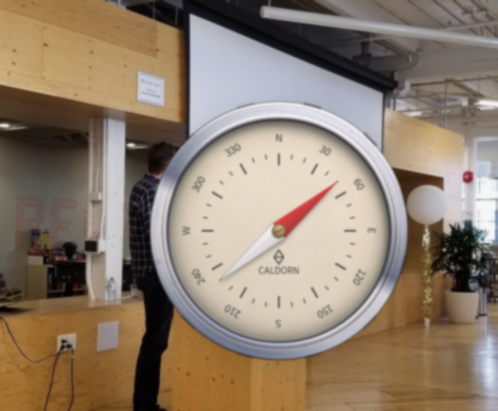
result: 50,°
